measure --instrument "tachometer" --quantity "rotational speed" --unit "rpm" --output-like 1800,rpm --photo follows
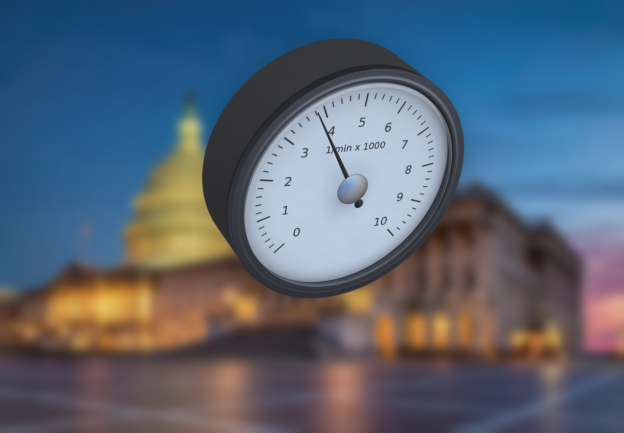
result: 3800,rpm
